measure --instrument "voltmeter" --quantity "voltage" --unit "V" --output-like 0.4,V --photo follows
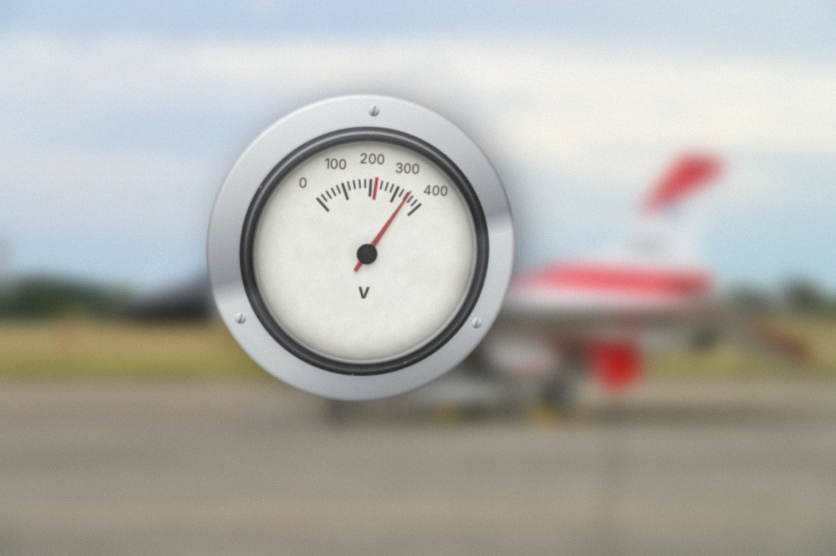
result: 340,V
